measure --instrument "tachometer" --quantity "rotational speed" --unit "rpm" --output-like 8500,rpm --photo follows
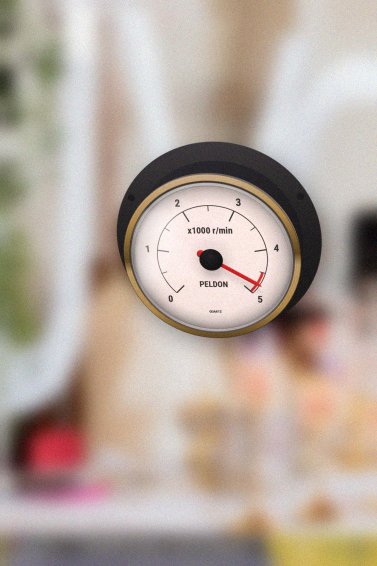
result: 4750,rpm
